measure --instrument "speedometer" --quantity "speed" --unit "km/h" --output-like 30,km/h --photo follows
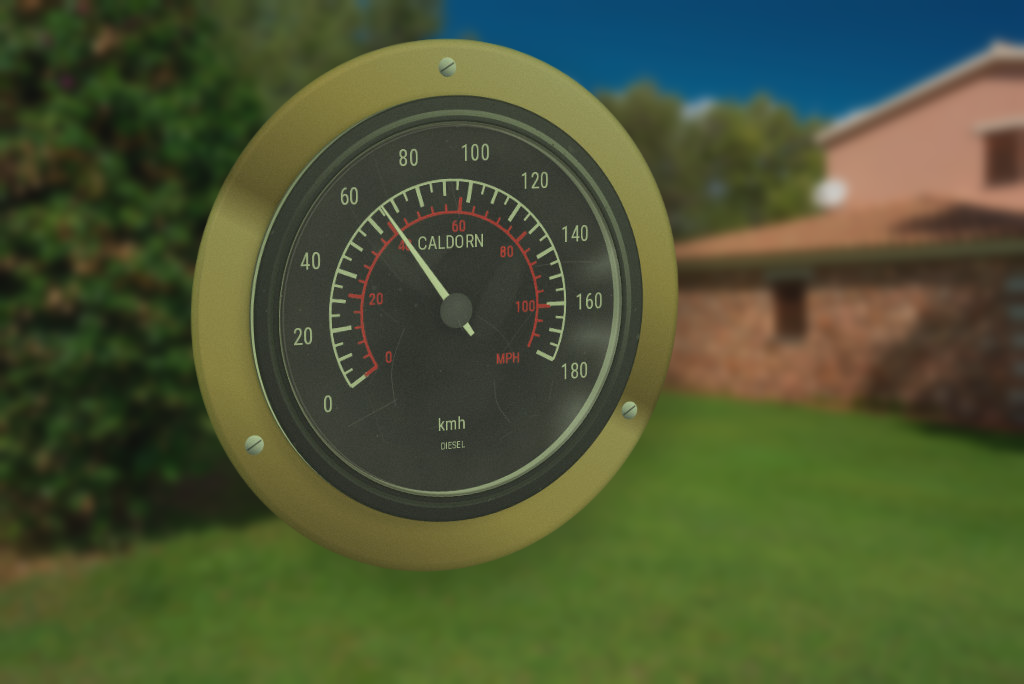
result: 65,km/h
